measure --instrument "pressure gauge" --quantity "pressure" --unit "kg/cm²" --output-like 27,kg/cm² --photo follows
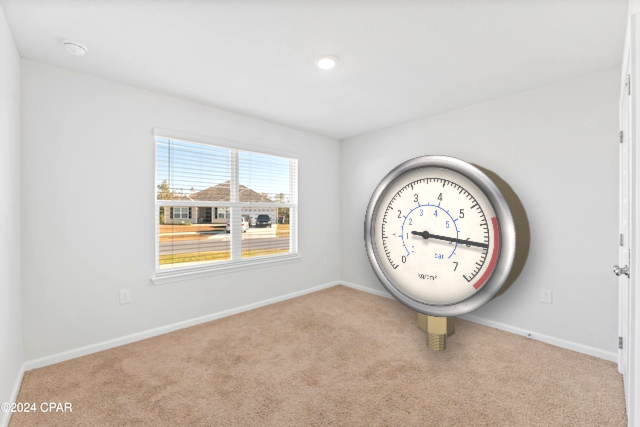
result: 6,kg/cm²
